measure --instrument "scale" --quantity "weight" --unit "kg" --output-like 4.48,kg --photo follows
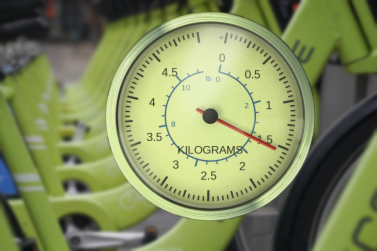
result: 1.55,kg
